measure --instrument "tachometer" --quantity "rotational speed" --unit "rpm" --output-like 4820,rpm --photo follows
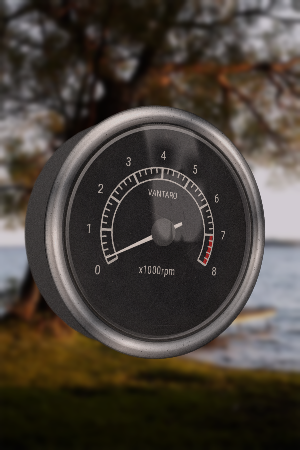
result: 200,rpm
